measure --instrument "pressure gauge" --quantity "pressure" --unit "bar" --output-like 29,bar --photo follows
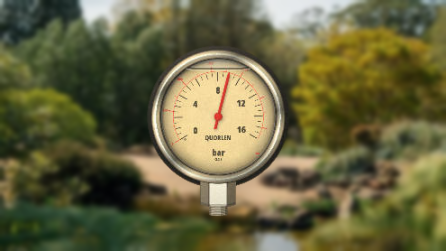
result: 9,bar
